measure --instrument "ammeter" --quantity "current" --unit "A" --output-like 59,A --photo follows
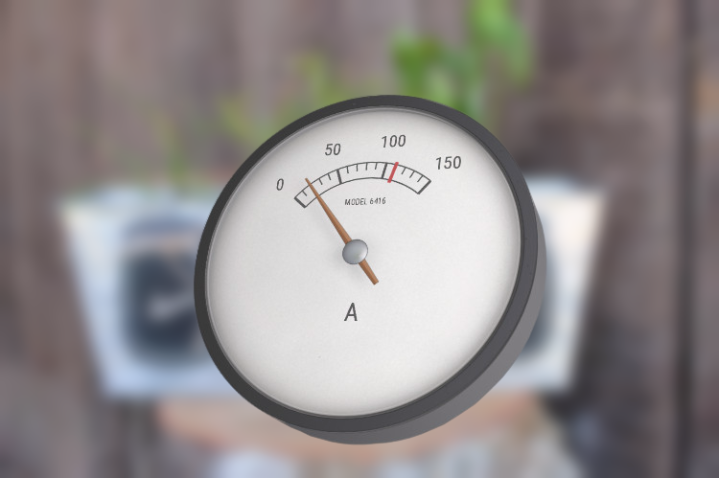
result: 20,A
